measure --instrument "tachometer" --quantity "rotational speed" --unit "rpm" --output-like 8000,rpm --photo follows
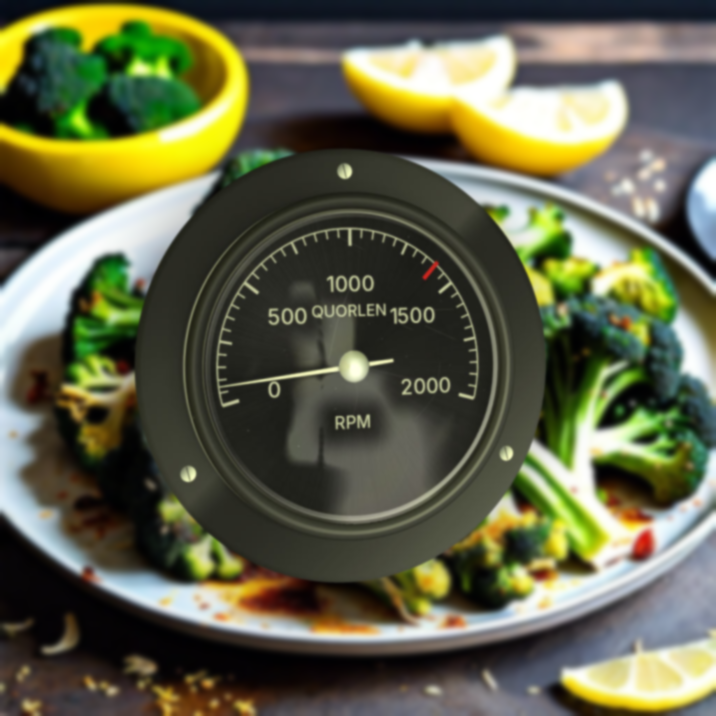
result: 75,rpm
